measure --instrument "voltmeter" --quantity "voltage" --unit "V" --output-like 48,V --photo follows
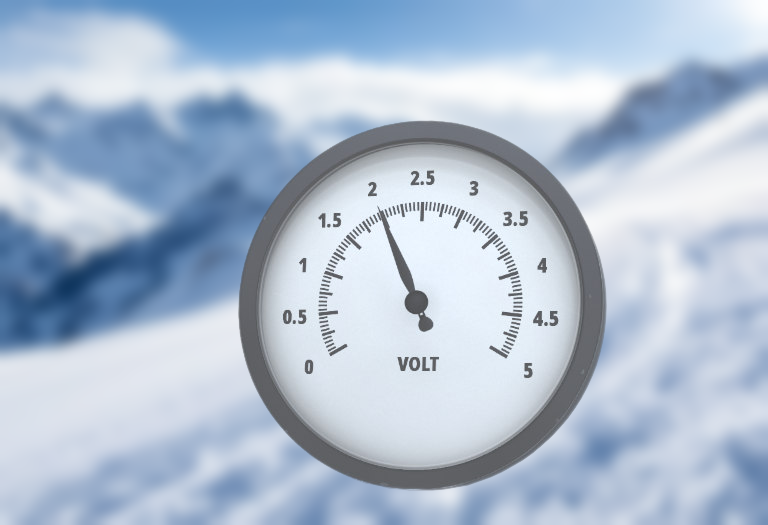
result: 2,V
